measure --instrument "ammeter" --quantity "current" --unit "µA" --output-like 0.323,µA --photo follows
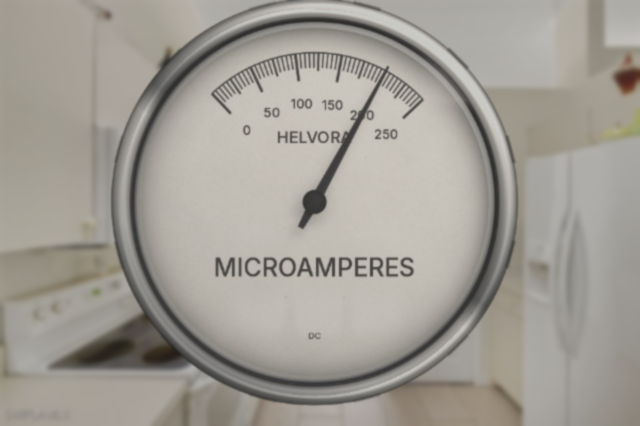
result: 200,µA
